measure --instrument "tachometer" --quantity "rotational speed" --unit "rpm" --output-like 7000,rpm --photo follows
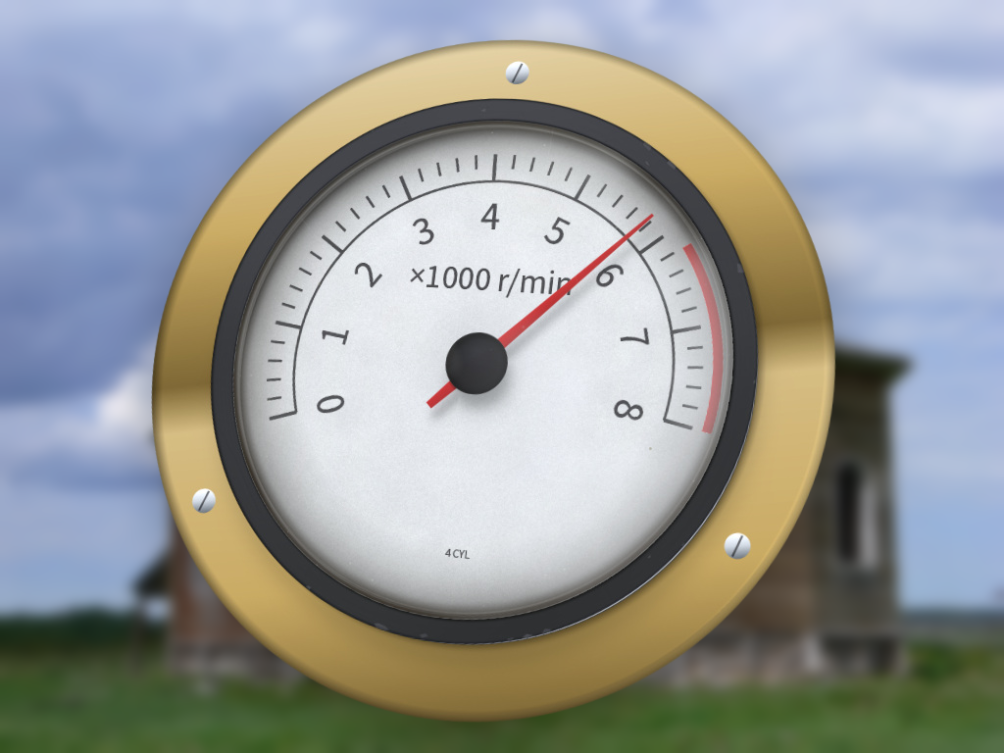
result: 5800,rpm
